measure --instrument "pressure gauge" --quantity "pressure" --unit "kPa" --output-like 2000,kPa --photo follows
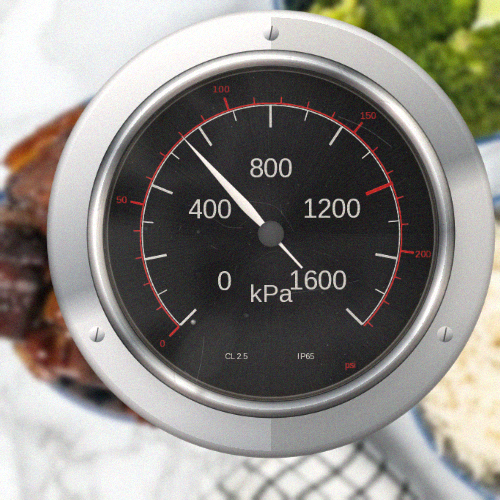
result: 550,kPa
